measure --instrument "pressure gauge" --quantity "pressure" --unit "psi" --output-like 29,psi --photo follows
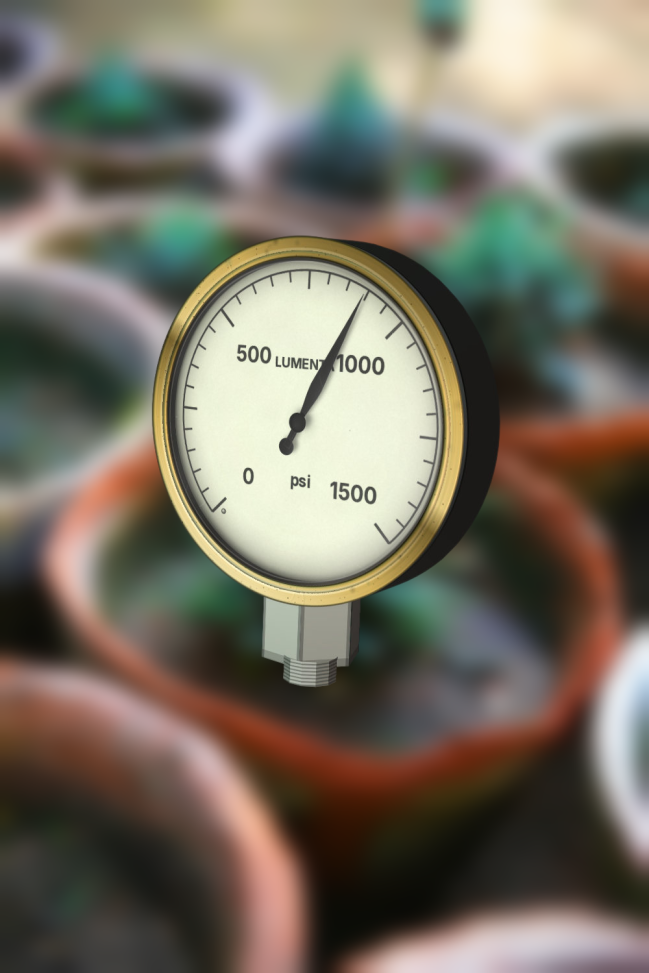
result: 900,psi
